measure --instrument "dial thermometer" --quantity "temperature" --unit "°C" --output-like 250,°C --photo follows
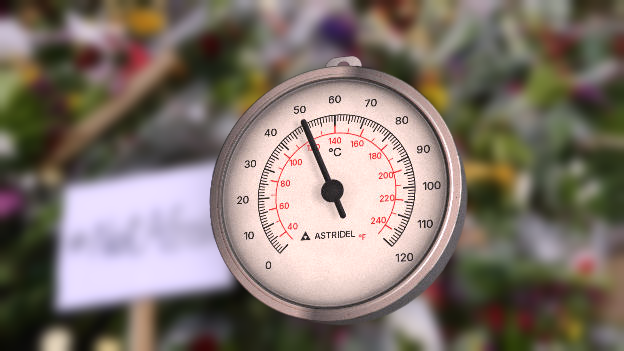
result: 50,°C
